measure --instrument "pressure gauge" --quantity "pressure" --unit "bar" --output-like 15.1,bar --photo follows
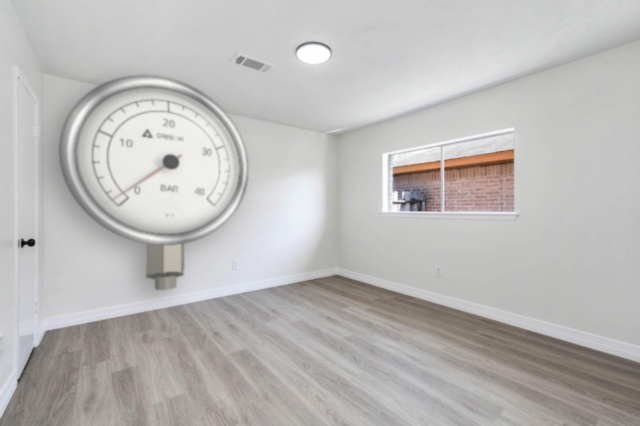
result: 1,bar
